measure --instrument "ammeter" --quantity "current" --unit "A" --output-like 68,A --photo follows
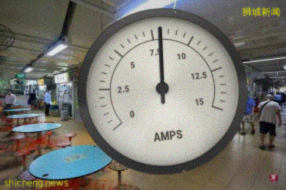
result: 8,A
